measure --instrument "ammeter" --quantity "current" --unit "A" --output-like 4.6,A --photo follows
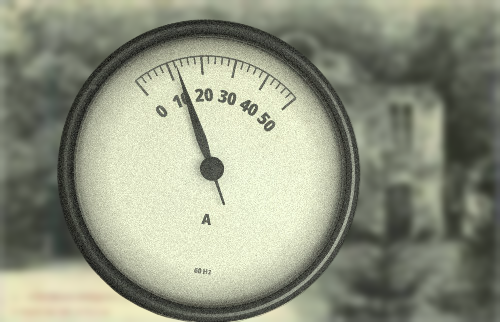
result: 12,A
